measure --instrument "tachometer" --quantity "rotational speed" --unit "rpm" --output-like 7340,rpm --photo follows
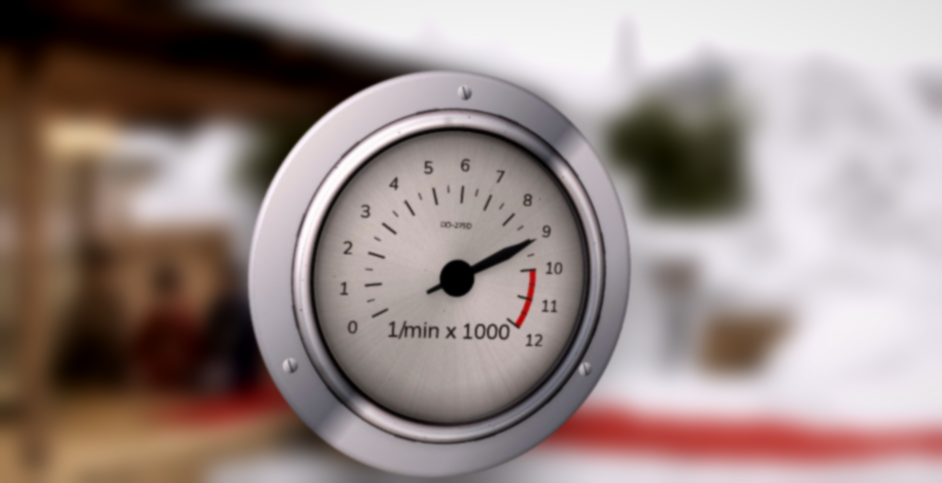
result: 9000,rpm
